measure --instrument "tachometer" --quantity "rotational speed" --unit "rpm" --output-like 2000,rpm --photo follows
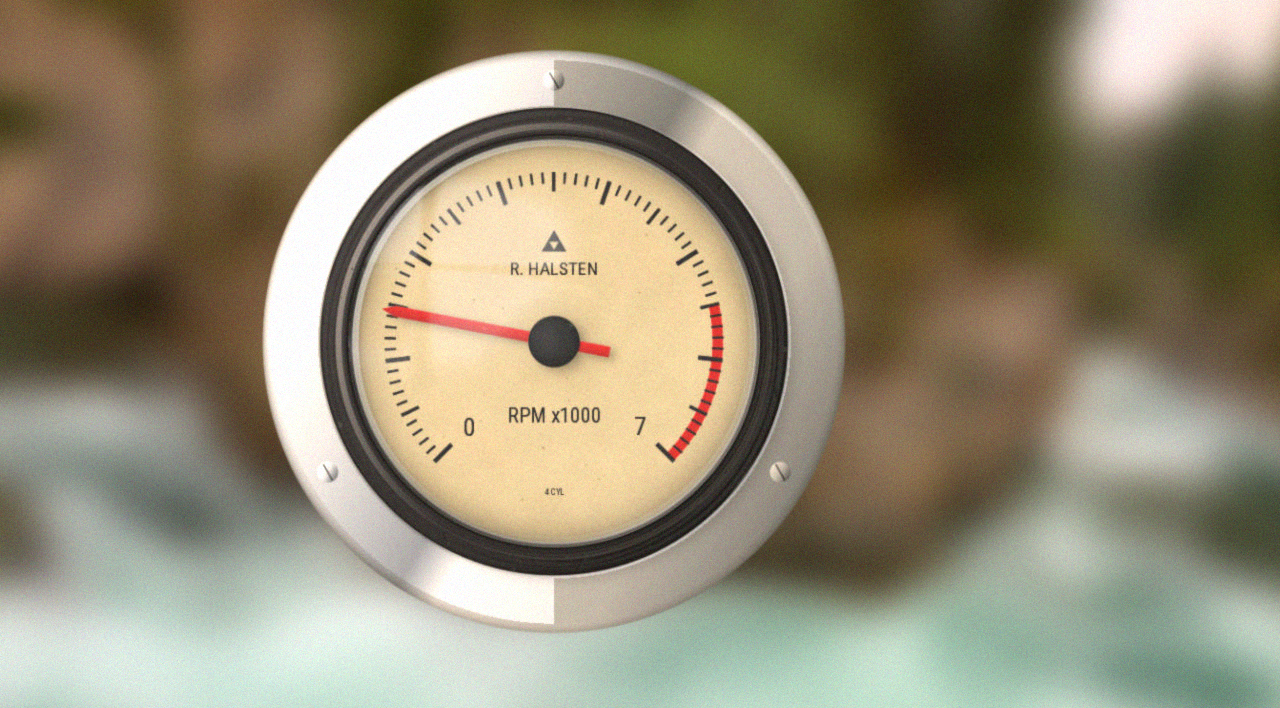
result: 1450,rpm
